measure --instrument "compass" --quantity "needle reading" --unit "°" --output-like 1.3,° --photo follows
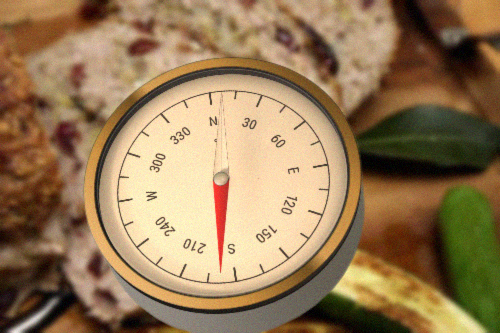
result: 187.5,°
